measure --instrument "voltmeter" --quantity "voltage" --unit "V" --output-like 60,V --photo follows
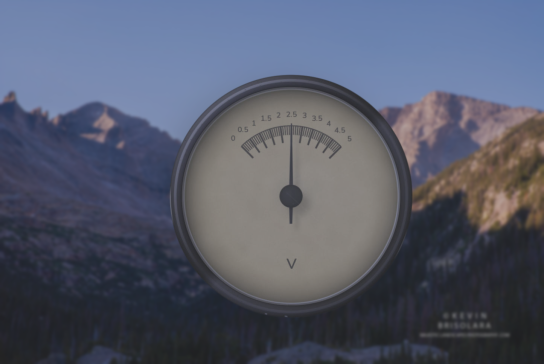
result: 2.5,V
